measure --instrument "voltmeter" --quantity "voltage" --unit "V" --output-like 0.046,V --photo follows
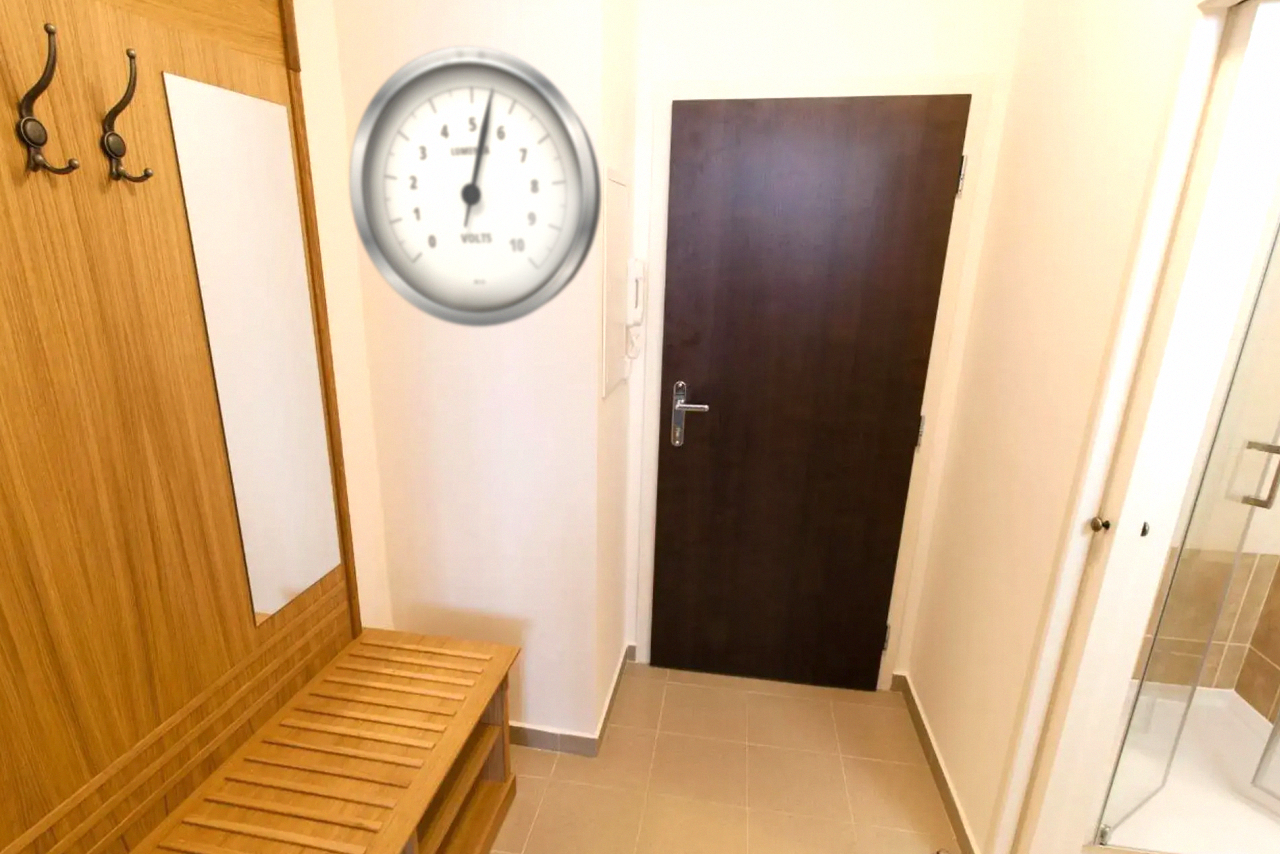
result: 5.5,V
